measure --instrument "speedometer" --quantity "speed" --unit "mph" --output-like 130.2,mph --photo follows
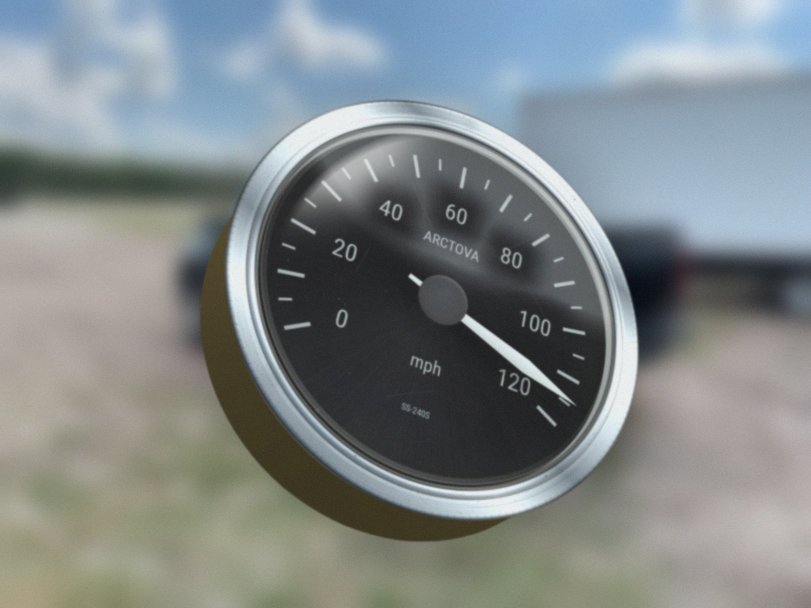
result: 115,mph
